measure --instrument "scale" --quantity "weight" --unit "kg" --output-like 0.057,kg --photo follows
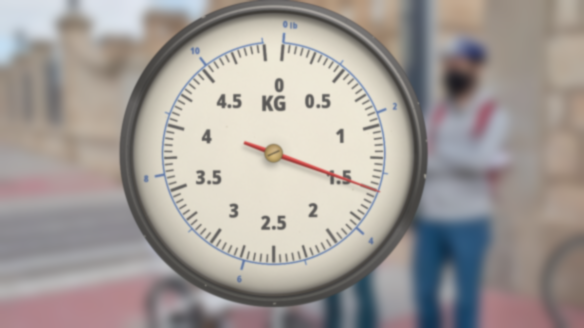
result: 1.5,kg
